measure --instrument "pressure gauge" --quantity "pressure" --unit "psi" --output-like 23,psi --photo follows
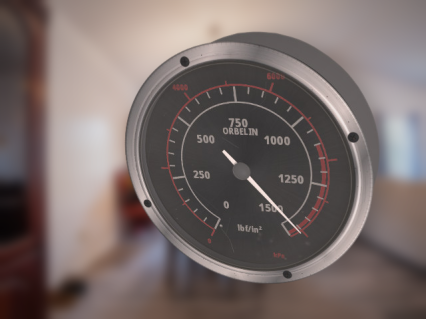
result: 1450,psi
